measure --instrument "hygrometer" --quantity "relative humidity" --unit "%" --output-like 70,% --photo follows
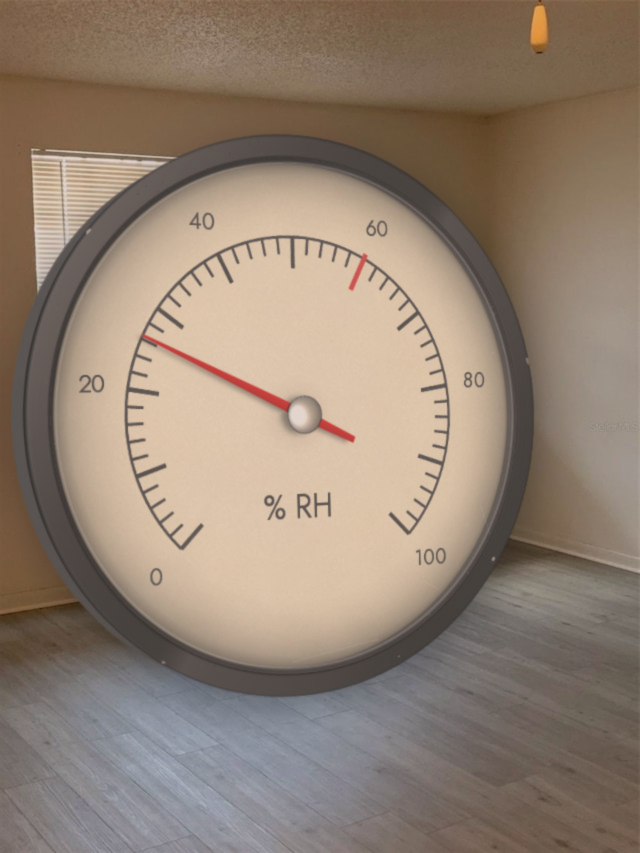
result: 26,%
